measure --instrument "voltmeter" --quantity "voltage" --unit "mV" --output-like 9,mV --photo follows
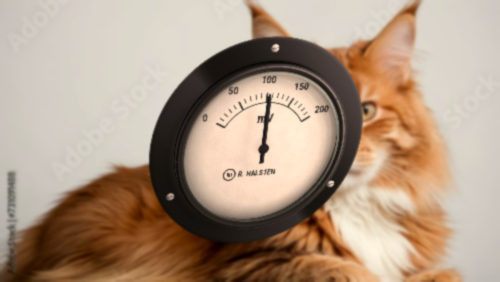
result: 100,mV
